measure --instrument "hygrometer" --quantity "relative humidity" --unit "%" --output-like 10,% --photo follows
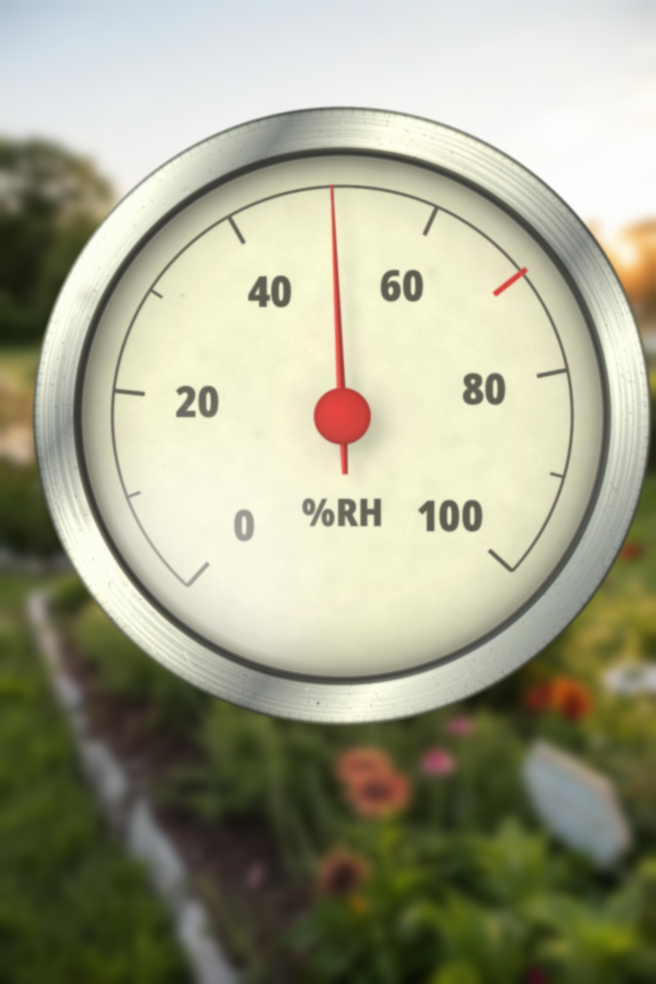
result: 50,%
